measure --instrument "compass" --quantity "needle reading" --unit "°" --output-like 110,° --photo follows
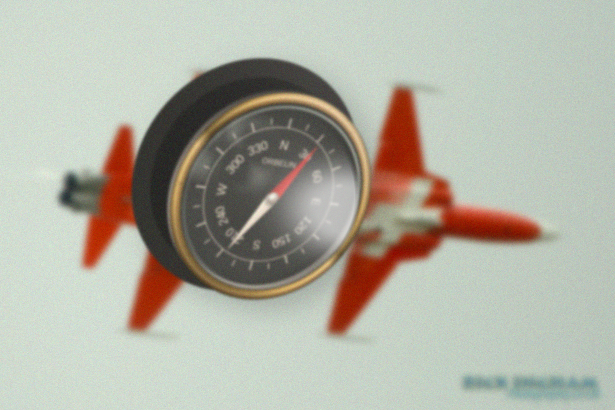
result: 30,°
